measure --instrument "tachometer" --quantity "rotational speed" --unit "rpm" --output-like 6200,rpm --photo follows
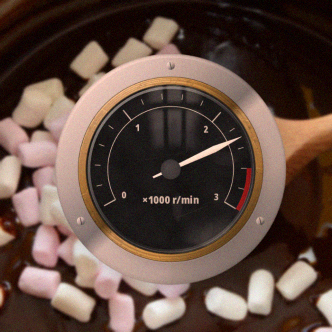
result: 2300,rpm
